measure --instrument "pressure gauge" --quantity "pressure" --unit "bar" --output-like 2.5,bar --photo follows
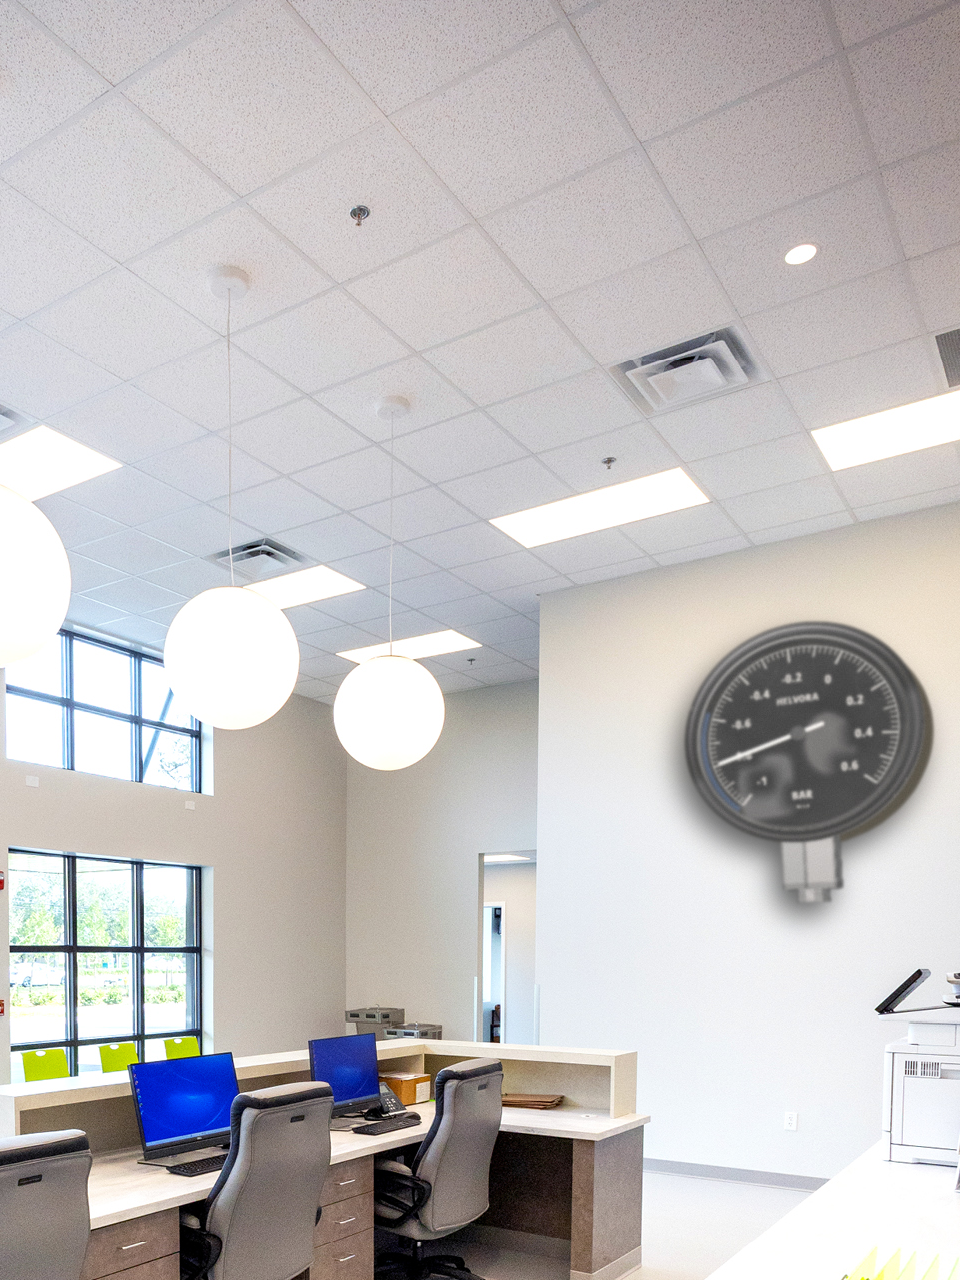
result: -0.8,bar
